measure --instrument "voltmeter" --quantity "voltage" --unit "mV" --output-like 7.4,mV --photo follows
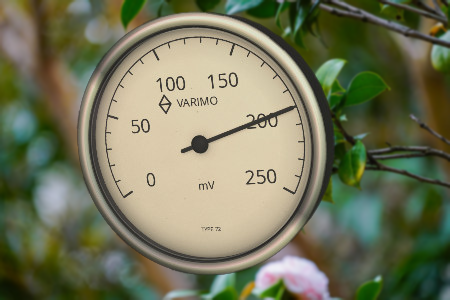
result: 200,mV
